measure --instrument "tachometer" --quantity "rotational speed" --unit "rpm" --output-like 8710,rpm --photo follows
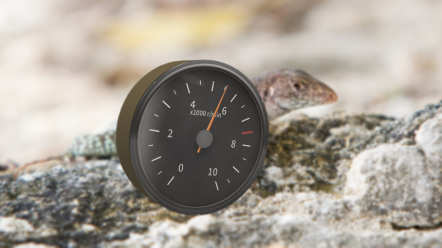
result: 5500,rpm
